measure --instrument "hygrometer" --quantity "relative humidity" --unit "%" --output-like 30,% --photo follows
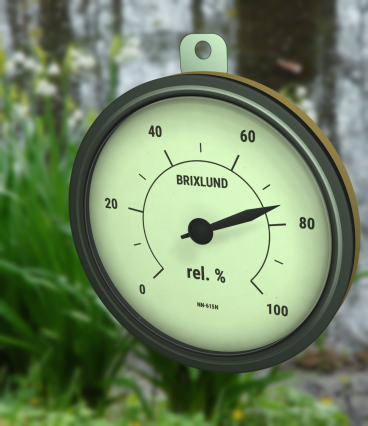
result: 75,%
